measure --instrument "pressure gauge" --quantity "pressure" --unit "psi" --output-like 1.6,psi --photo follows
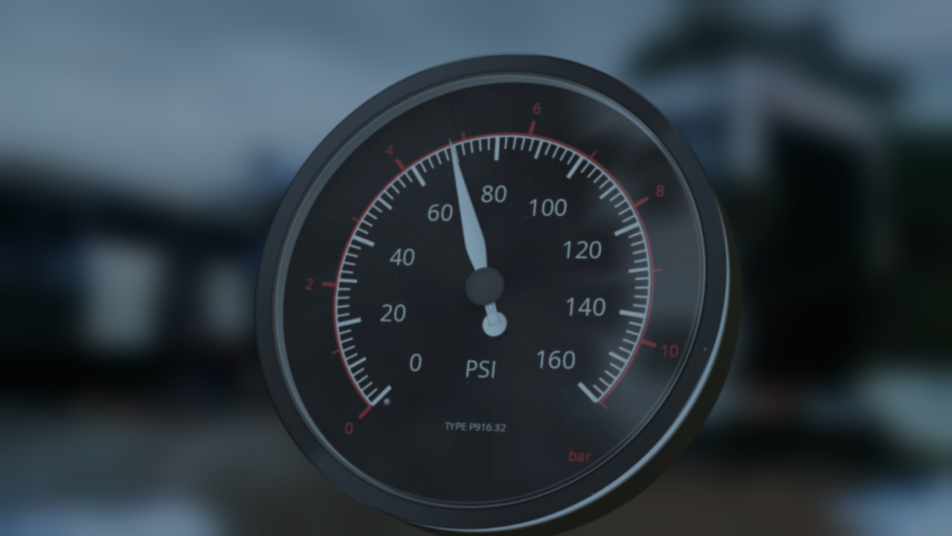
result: 70,psi
